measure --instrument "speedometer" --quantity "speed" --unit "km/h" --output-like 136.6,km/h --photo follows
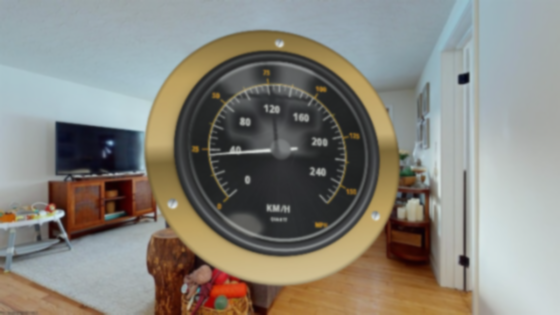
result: 35,km/h
